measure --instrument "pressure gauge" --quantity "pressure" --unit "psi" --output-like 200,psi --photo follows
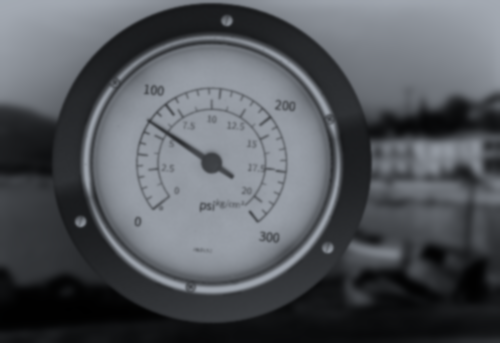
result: 80,psi
